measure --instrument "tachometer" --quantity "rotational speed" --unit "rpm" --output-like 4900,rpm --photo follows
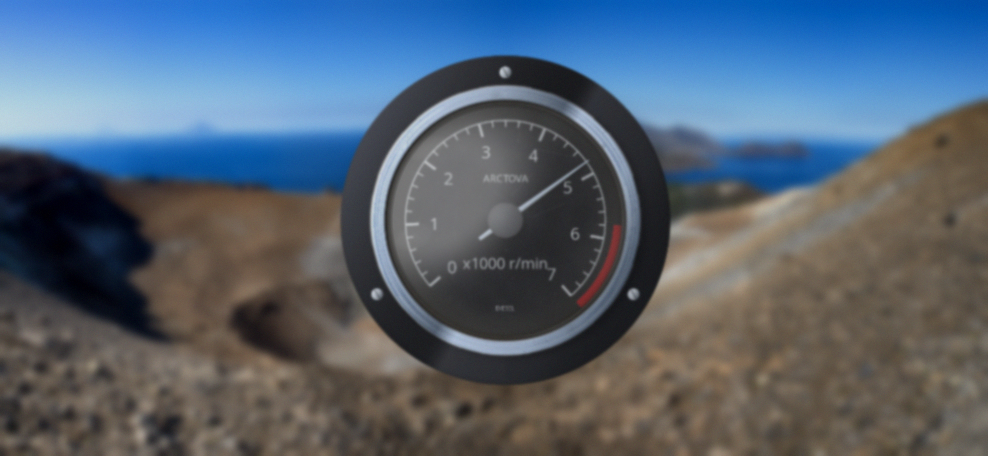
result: 4800,rpm
